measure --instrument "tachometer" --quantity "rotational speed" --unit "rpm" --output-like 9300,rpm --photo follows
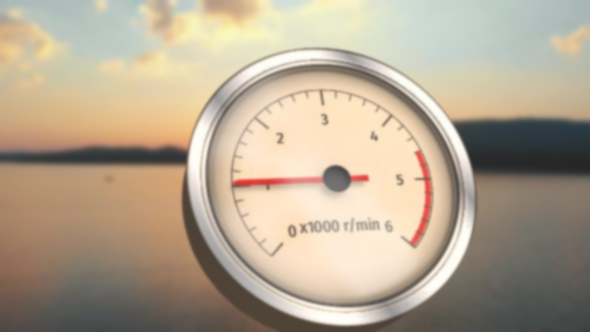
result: 1000,rpm
